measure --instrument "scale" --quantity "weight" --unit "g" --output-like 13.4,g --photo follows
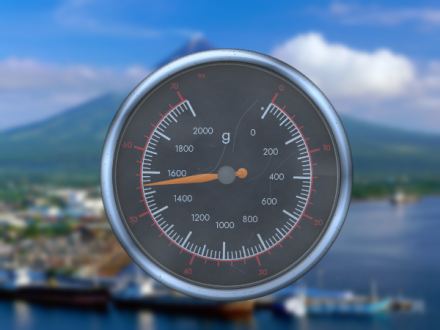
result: 1540,g
